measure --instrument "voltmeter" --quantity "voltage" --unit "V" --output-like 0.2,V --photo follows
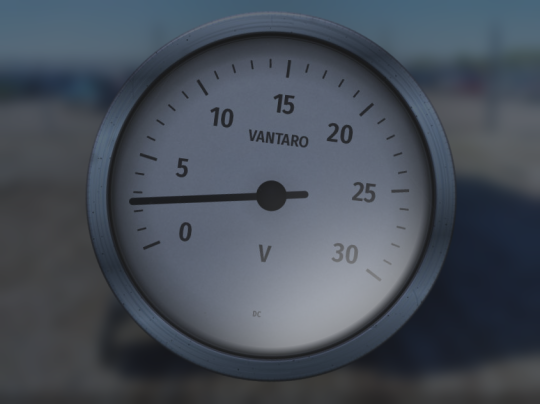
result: 2.5,V
